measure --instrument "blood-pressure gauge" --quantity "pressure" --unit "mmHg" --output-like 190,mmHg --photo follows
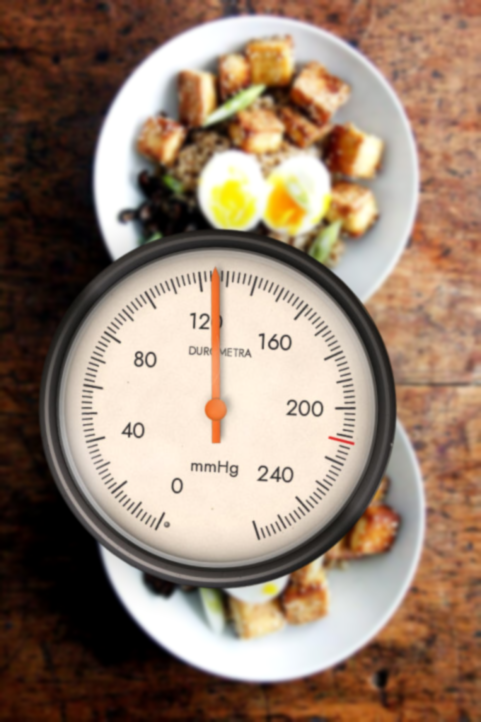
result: 126,mmHg
